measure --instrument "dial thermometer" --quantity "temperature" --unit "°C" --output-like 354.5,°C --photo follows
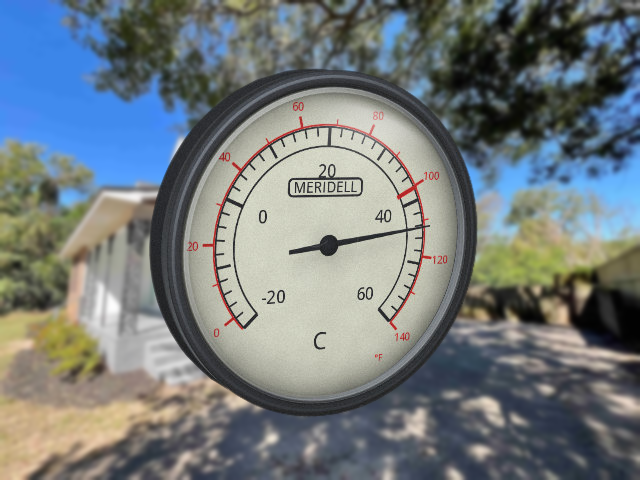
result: 44,°C
